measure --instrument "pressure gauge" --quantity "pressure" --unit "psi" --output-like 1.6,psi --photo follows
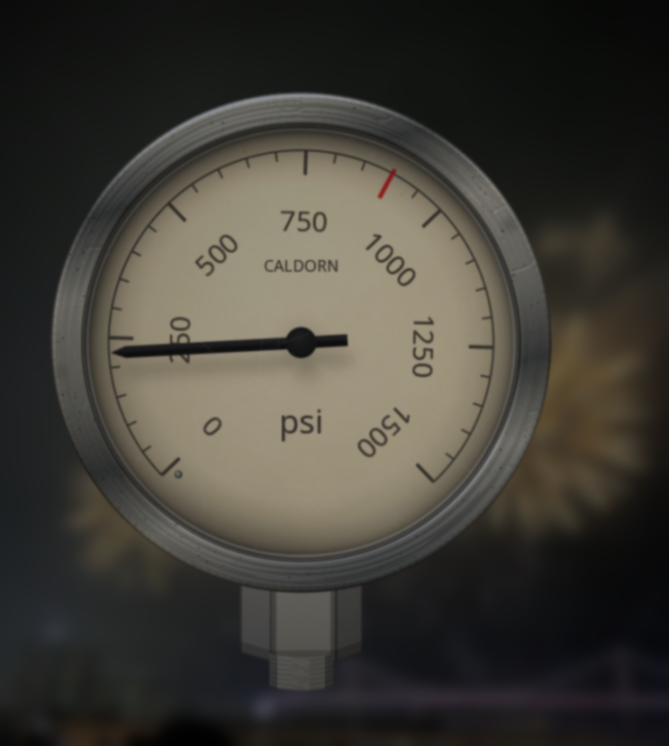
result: 225,psi
